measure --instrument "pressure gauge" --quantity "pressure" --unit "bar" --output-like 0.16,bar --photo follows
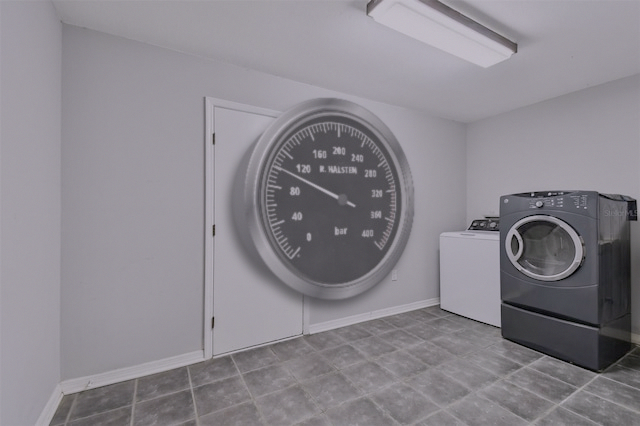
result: 100,bar
